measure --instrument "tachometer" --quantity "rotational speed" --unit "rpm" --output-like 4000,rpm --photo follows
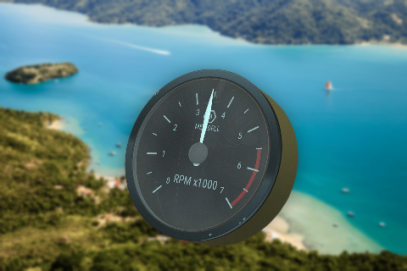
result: 3500,rpm
